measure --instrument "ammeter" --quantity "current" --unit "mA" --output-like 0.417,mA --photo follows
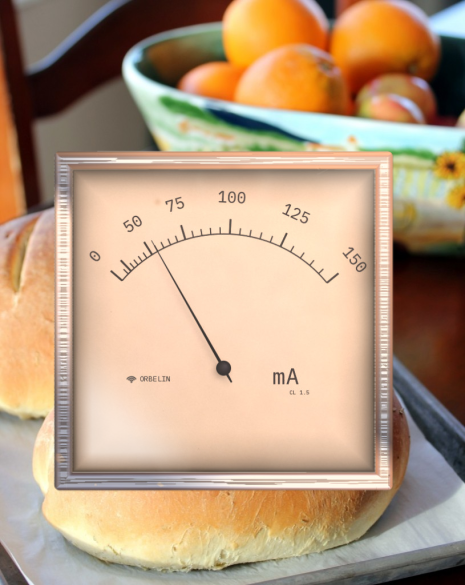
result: 55,mA
